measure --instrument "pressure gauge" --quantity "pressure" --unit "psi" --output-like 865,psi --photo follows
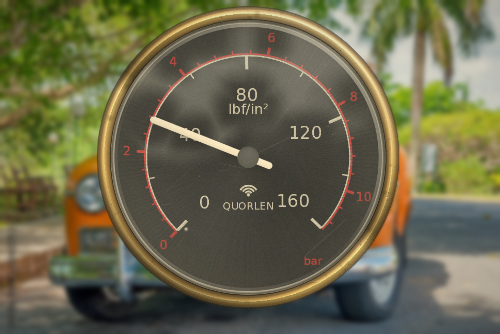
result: 40,psi
